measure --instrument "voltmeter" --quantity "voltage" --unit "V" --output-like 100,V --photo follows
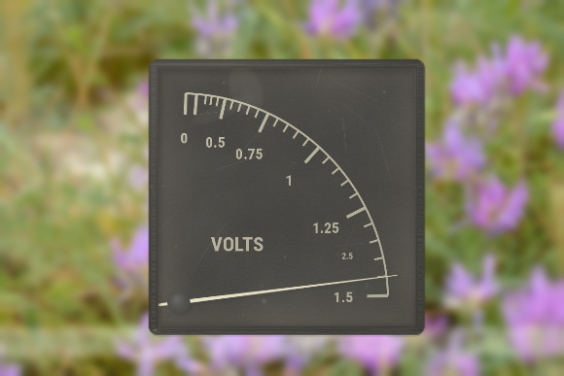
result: 1.45,V
